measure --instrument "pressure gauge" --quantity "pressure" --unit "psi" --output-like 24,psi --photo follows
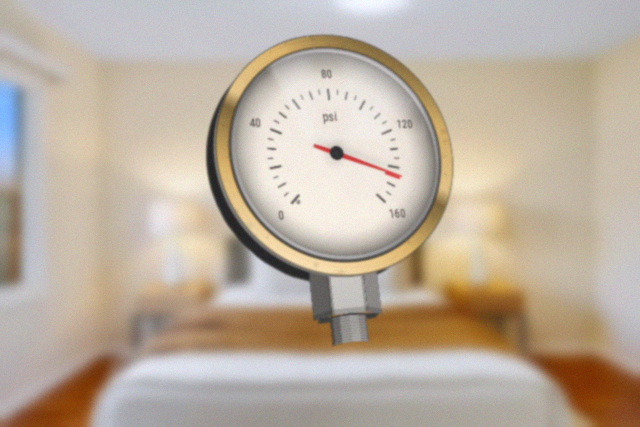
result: 145,psi
